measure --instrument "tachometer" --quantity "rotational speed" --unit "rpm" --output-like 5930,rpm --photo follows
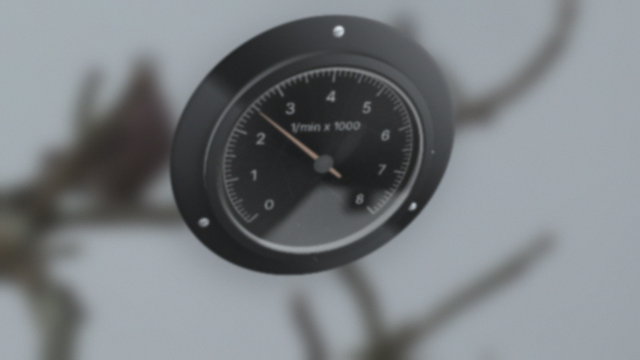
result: 2500,rpm
